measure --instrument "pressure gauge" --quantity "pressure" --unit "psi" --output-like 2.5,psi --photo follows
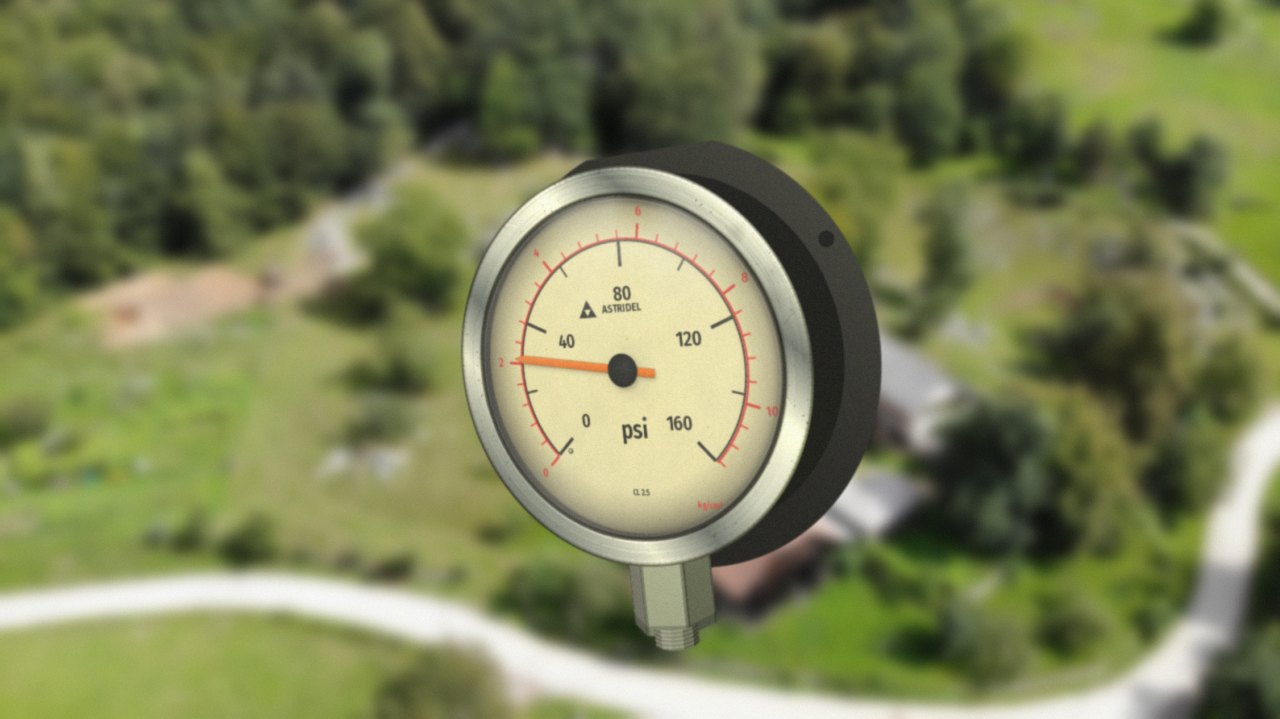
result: 30,psi
